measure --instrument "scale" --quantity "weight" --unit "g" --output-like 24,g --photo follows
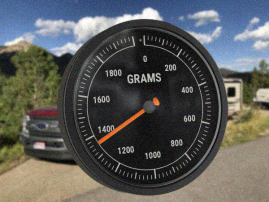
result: 1360,g
